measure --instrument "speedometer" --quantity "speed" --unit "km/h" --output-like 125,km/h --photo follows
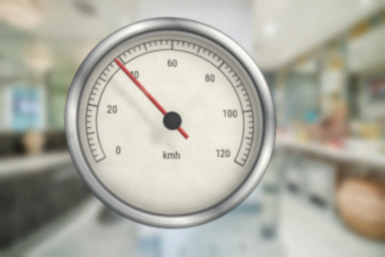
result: 38,km/h
